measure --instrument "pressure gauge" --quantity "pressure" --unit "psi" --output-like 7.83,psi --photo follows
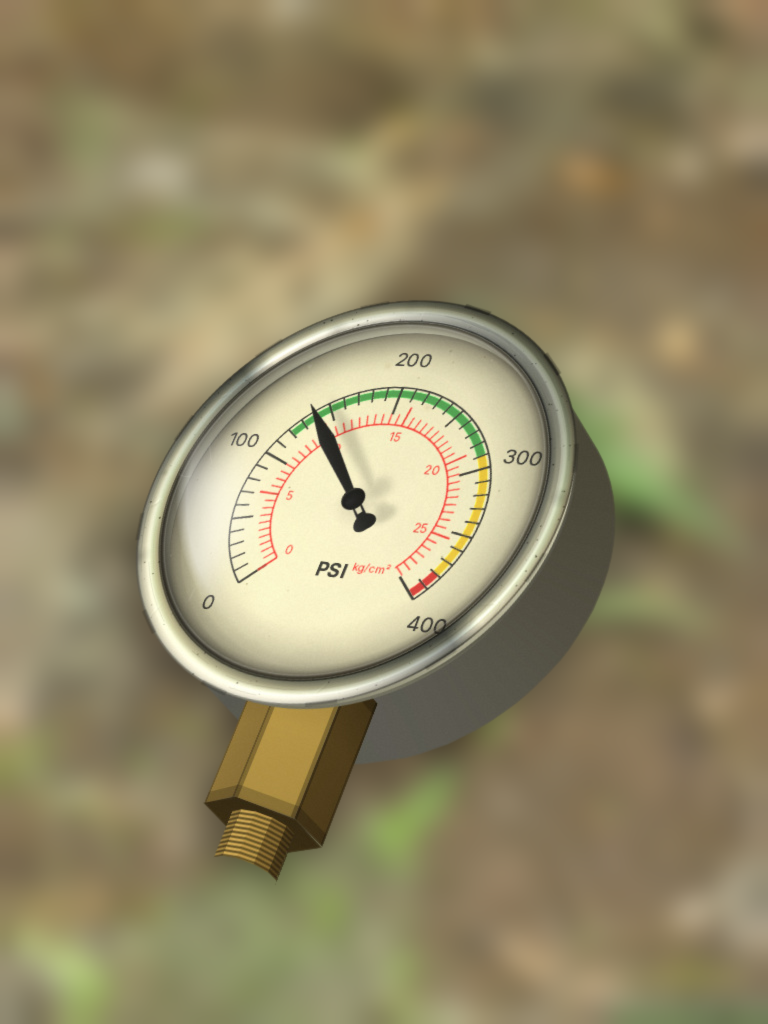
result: 140,psi
